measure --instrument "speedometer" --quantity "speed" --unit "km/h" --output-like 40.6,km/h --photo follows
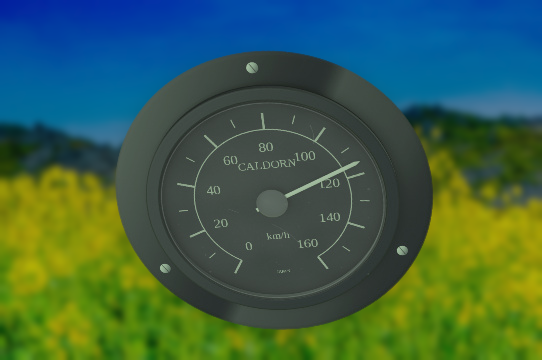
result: 115,km/h
